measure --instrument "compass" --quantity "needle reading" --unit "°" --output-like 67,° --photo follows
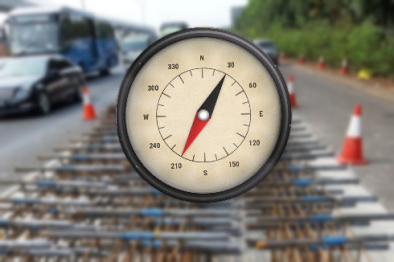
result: 210,°
